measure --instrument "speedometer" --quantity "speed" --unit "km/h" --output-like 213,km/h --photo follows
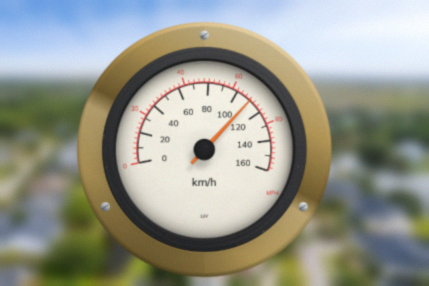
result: 110,km/h
